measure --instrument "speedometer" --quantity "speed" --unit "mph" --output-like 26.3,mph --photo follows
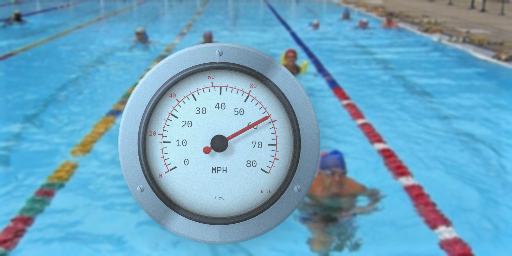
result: 60,mph
